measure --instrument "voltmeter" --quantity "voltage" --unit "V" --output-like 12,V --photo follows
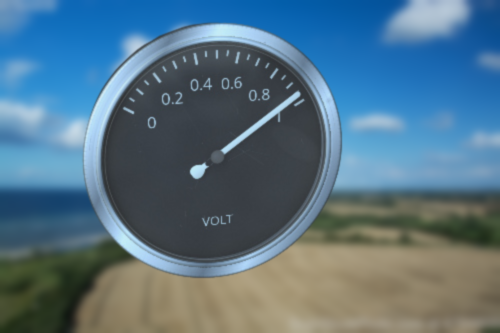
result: 0.95,V
